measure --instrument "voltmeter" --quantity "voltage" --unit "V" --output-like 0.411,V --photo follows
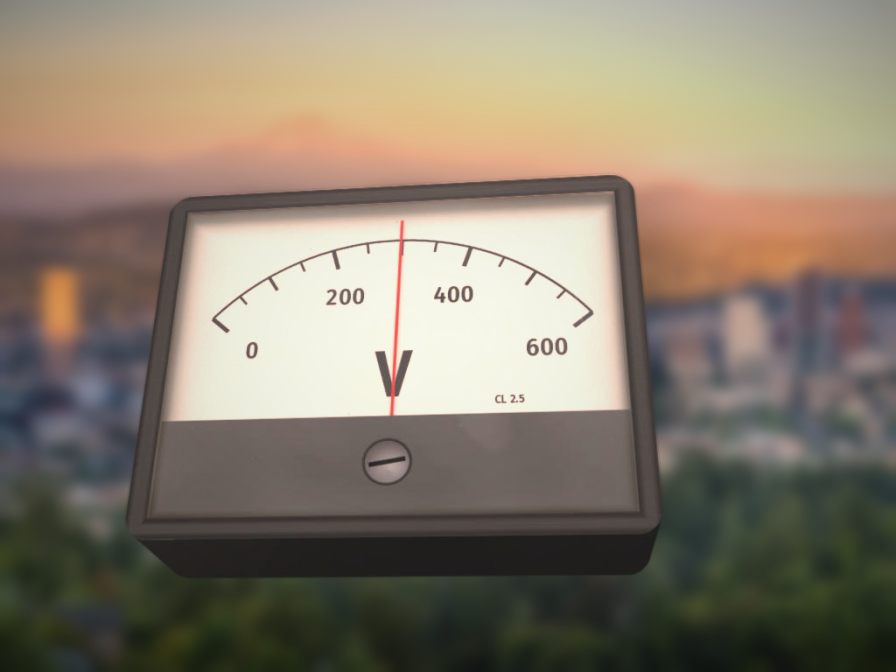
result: 300,V
